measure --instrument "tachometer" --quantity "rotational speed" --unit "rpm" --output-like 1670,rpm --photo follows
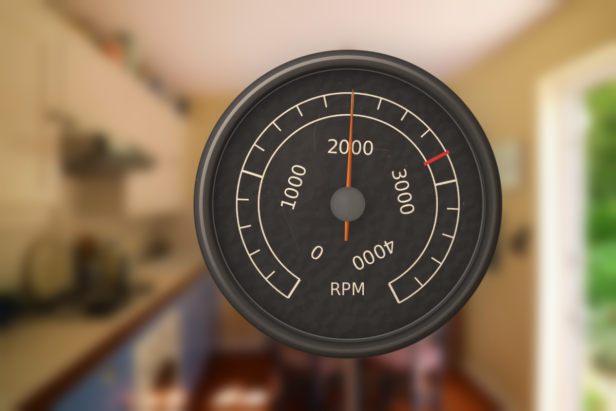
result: 2000,rpm
